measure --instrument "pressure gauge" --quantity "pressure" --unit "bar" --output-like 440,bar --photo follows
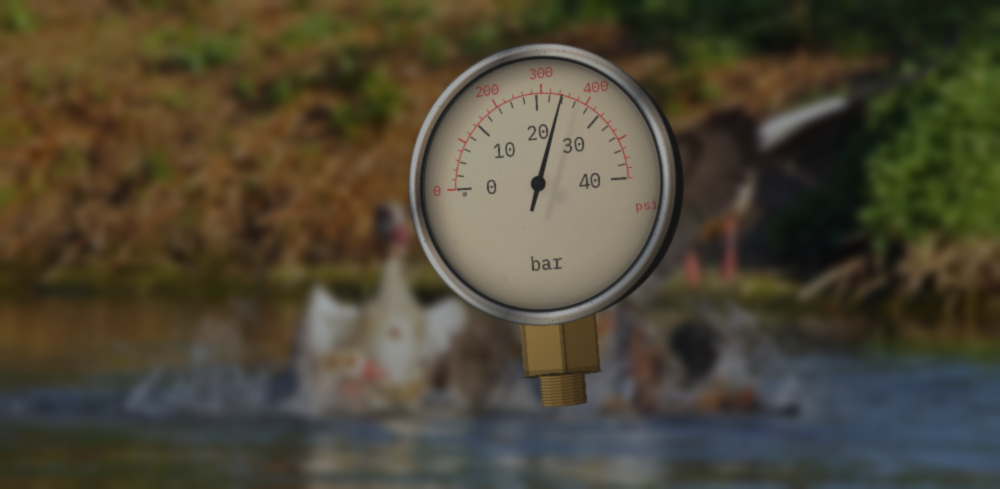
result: 24,bar
